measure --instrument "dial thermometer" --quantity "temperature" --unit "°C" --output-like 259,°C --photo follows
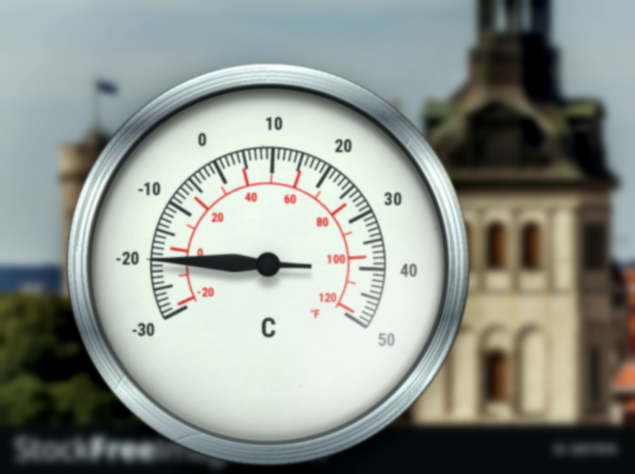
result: -20,°C
